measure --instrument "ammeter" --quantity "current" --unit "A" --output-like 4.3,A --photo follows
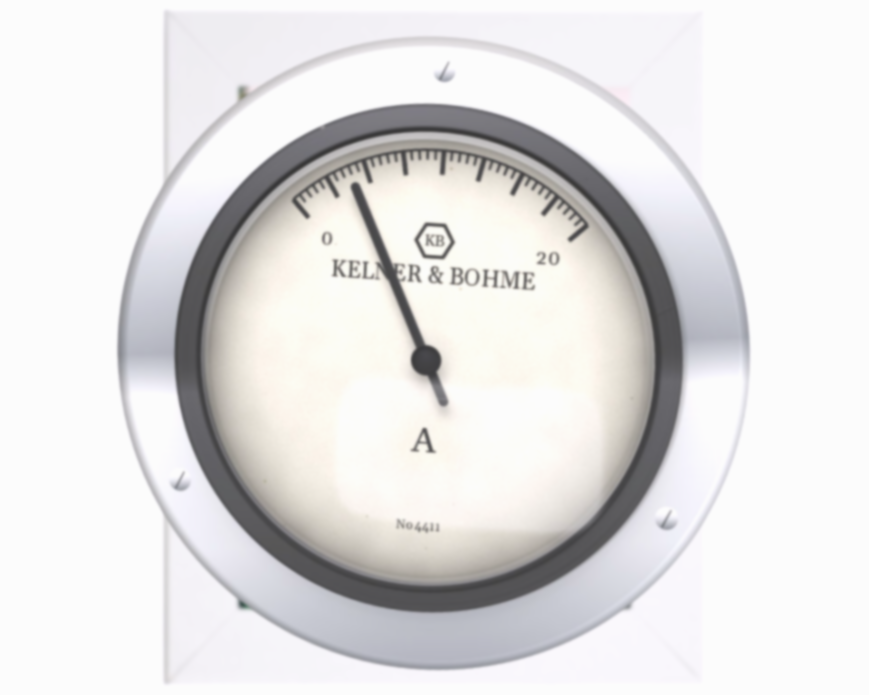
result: 4,A
